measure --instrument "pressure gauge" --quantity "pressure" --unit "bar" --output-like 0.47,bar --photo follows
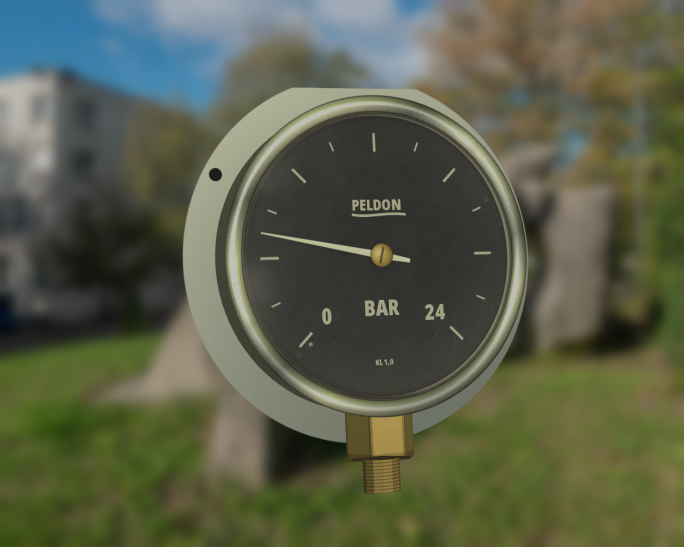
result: 5,bar
